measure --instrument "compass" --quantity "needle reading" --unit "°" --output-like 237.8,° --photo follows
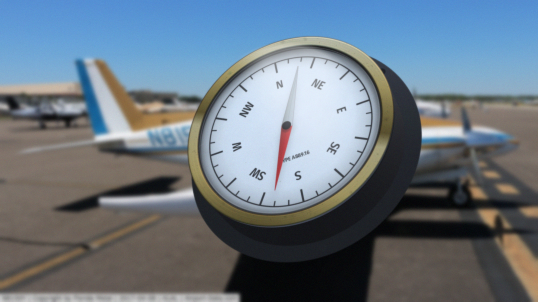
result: 200,°
